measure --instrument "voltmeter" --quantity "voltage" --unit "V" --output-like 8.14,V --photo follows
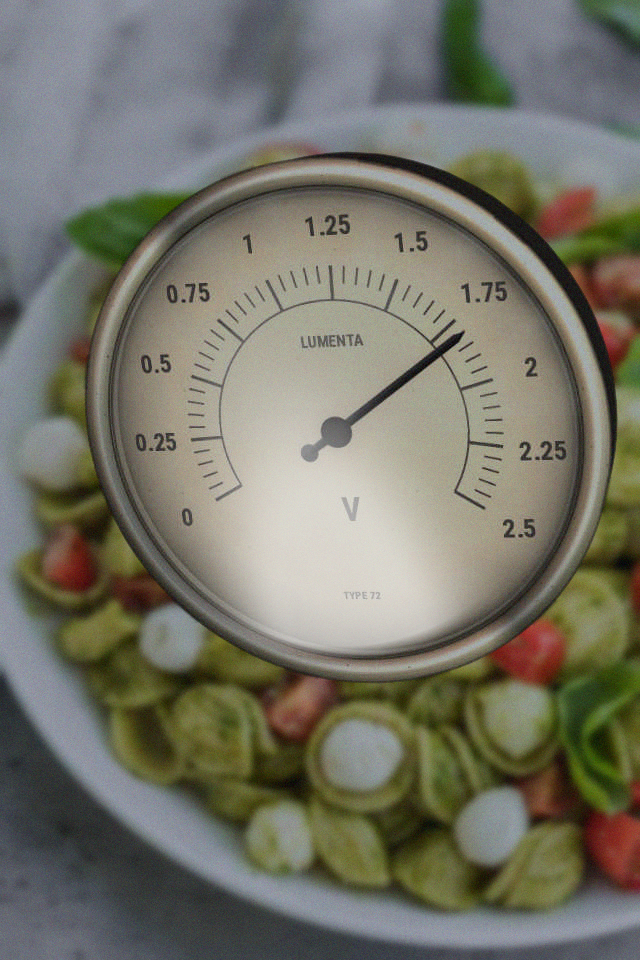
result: 1.8,V
